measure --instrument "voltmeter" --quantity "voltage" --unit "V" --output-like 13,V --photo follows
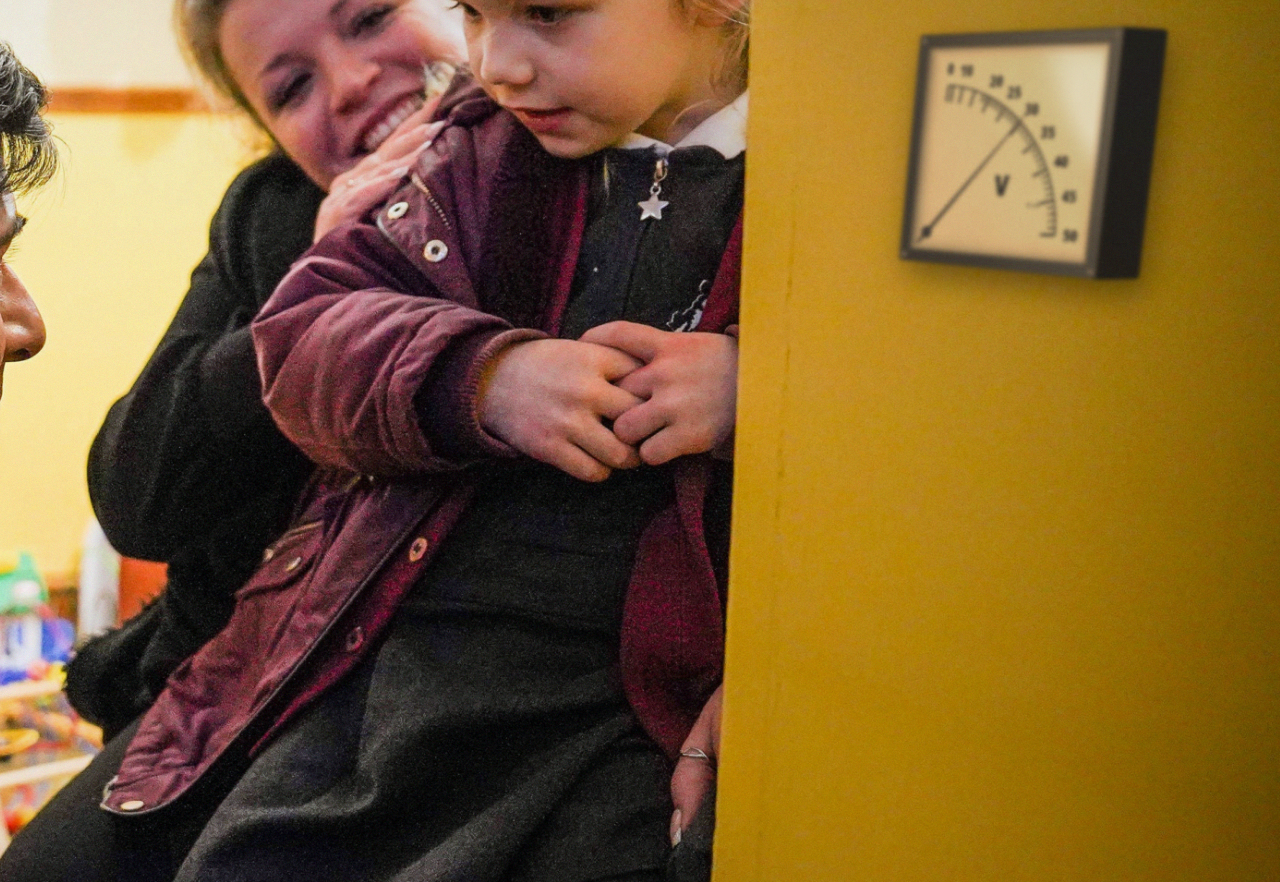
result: 30,V
